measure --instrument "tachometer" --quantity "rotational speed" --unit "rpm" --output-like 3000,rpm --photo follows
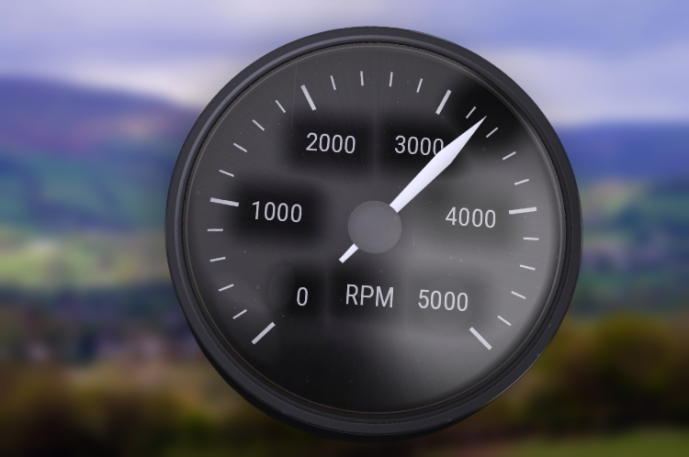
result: 3300,rpm
